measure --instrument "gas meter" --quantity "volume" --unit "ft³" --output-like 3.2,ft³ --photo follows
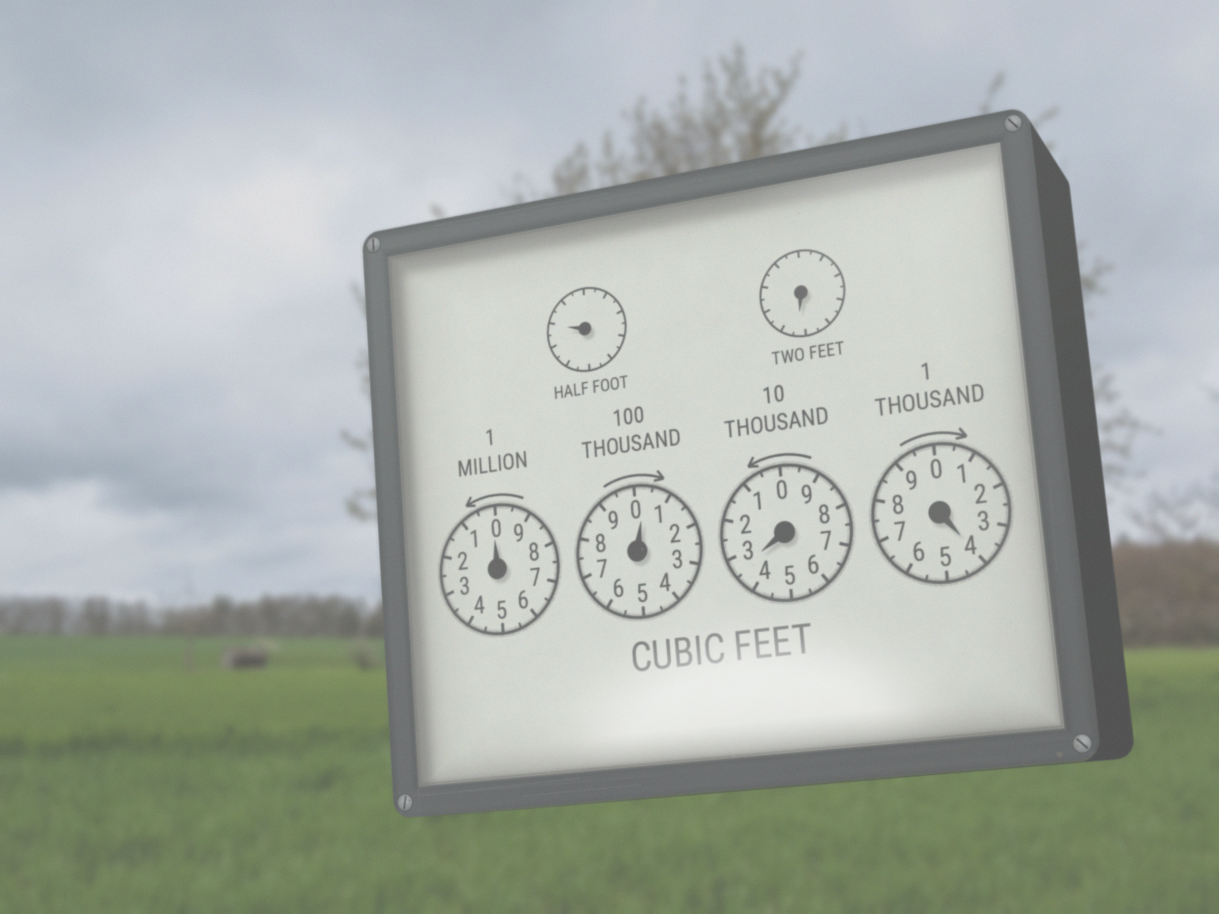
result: 3400,ft³
